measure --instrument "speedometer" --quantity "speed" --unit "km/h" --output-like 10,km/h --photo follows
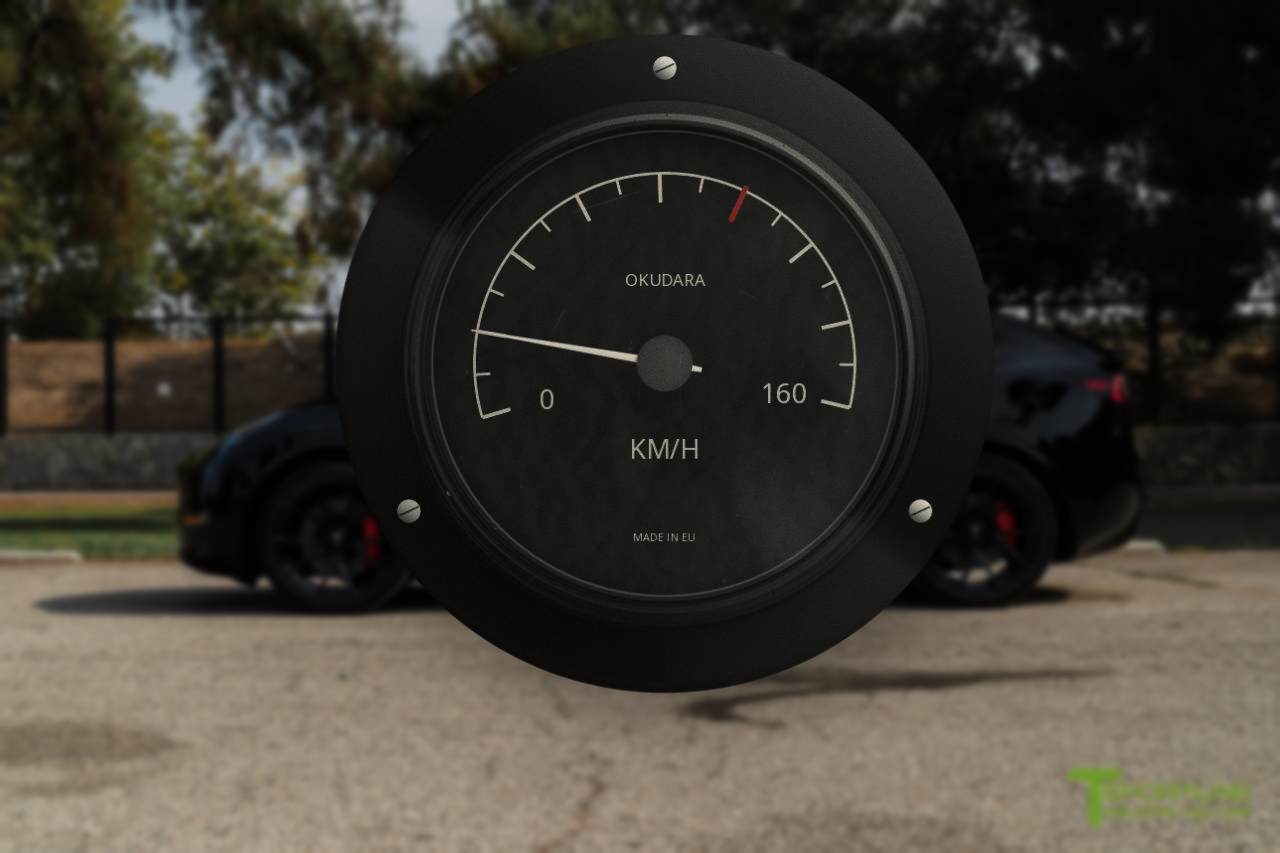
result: 20,km/h
